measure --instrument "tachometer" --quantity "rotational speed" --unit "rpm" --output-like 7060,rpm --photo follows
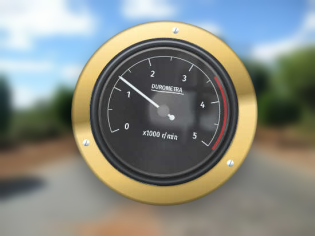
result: 1250,rpm
